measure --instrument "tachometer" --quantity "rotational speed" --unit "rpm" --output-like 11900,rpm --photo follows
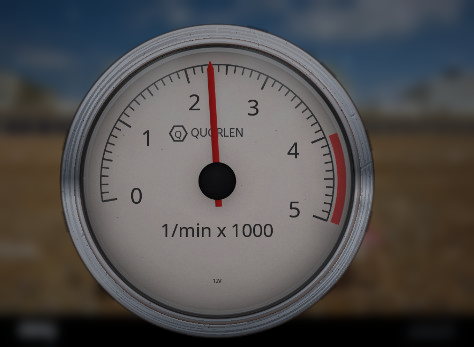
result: 2300,rpm
